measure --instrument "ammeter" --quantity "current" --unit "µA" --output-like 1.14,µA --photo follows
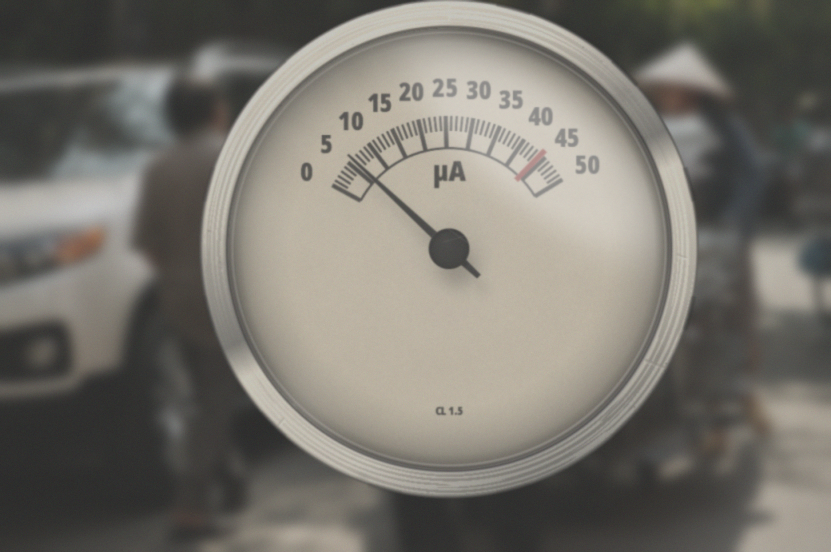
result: 6,µA
